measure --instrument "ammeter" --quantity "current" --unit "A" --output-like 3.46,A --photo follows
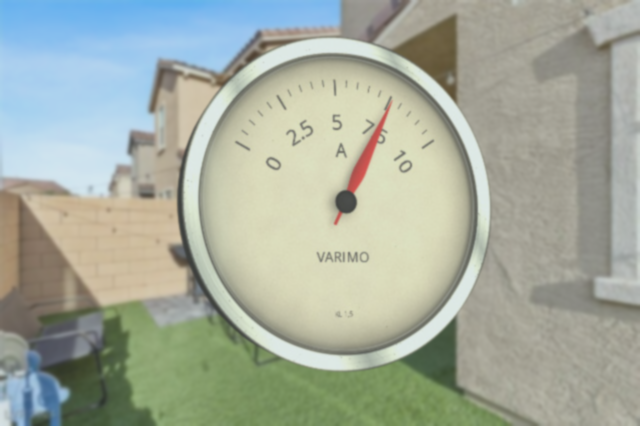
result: 7.5,A
